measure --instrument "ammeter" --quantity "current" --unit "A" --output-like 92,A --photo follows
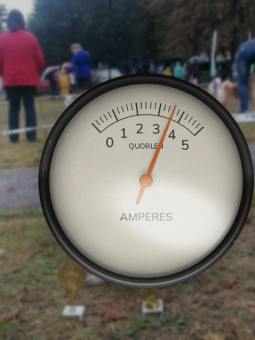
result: 3.6,A
